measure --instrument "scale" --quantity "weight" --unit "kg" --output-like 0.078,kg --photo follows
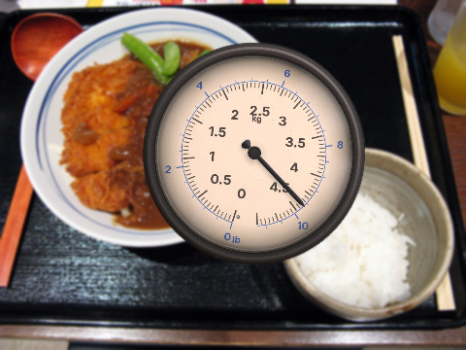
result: 4.4,kg
